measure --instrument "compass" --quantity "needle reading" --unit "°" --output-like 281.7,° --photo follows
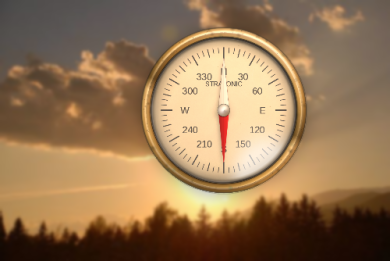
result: 180,°
